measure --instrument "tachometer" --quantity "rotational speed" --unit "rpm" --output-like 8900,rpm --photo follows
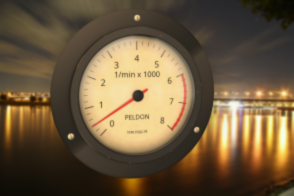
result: 400,rpm
